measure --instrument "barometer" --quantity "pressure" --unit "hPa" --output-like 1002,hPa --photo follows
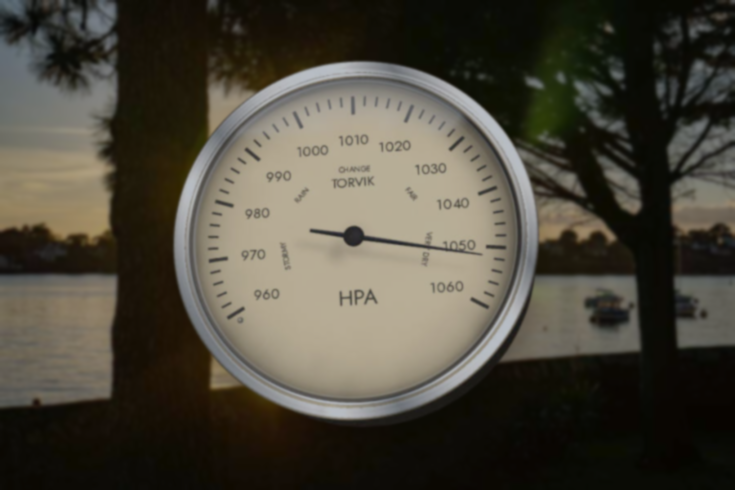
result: 1052,hPa
